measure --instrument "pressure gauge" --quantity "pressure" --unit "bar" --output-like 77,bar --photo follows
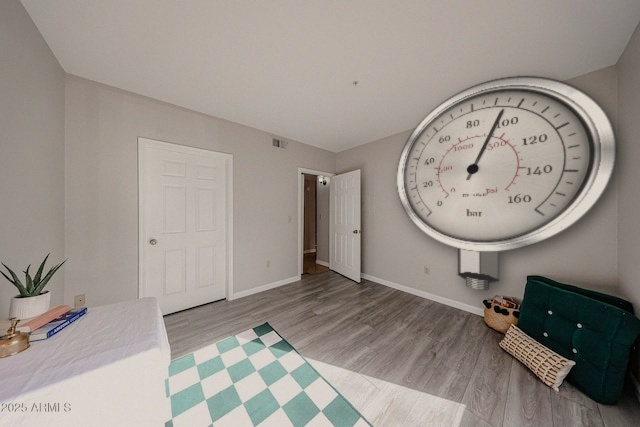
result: 95,bar
